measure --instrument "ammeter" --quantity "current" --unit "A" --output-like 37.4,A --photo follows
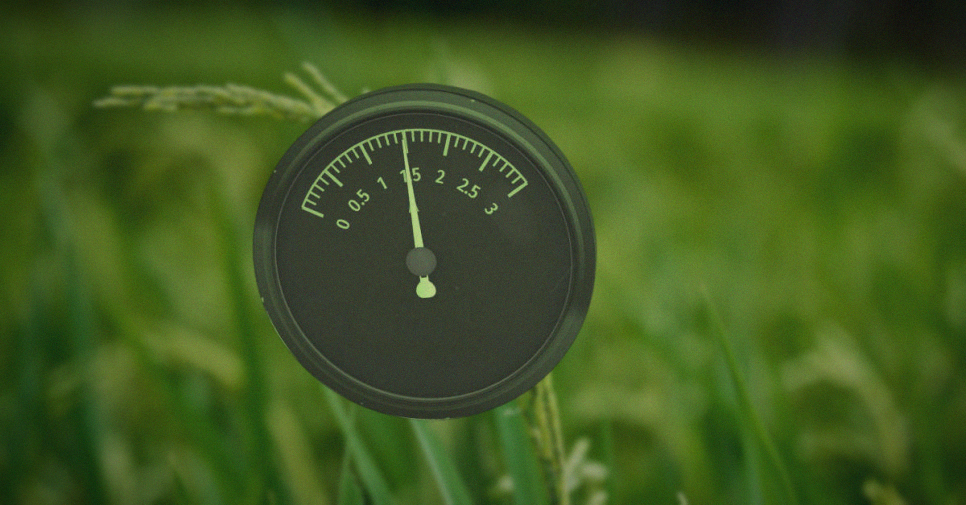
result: 1.5,A
